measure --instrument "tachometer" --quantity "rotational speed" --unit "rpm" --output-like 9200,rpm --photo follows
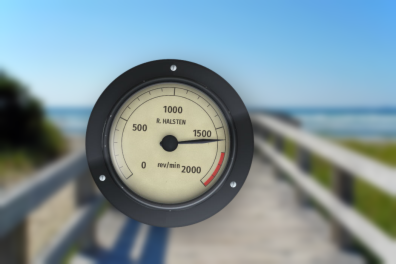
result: 1600,rpm
